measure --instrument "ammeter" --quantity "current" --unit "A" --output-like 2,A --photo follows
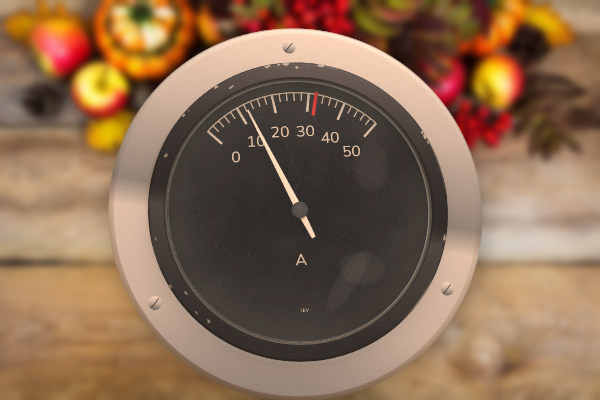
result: 12,A
